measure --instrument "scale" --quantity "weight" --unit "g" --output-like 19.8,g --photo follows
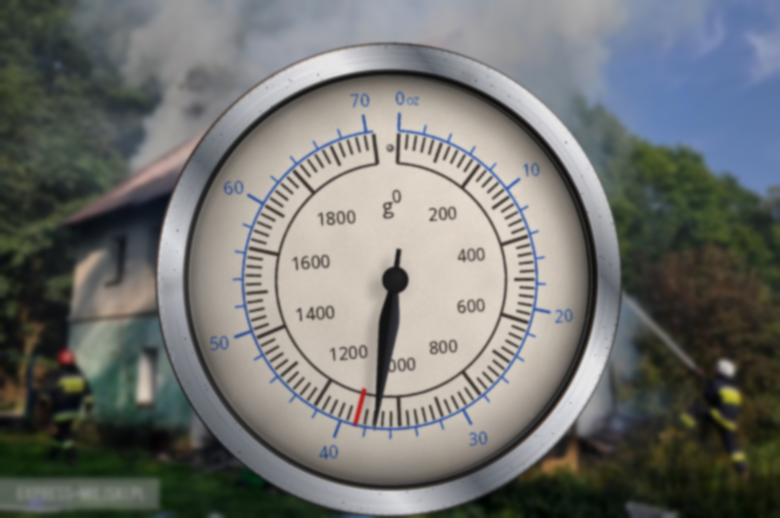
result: 1060,g
